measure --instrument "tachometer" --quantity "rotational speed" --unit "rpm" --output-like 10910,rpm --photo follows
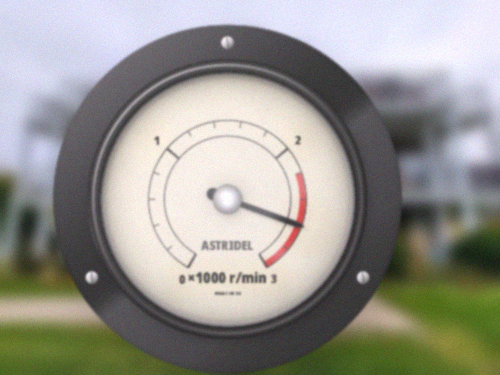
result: 2600,rpm
